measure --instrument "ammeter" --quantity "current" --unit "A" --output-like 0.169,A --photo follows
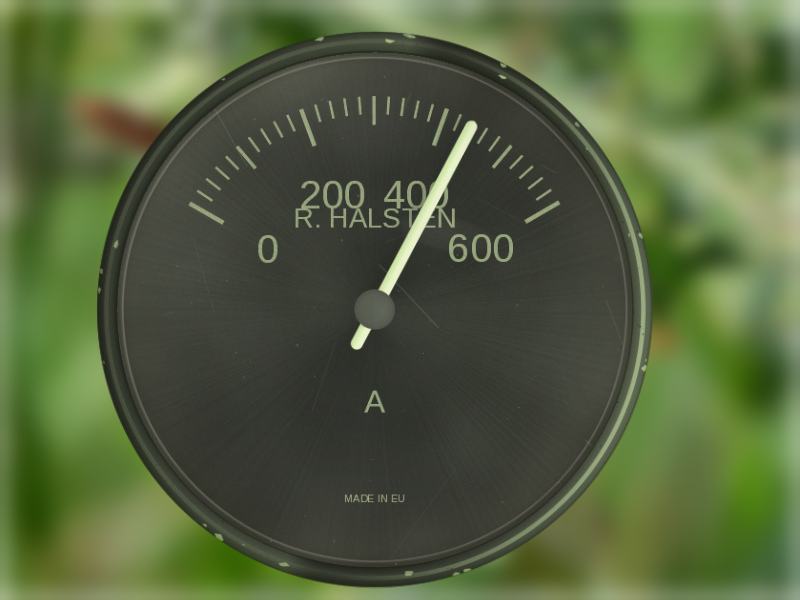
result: 440,A
